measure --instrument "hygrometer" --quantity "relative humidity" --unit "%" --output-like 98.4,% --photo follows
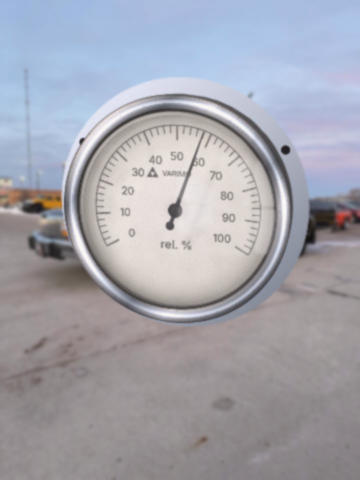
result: 58,%
